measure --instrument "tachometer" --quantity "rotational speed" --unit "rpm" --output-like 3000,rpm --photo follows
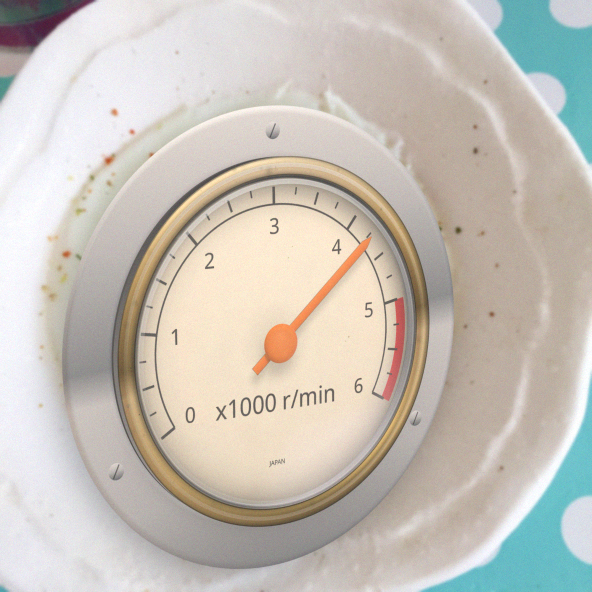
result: 4250,rpm
